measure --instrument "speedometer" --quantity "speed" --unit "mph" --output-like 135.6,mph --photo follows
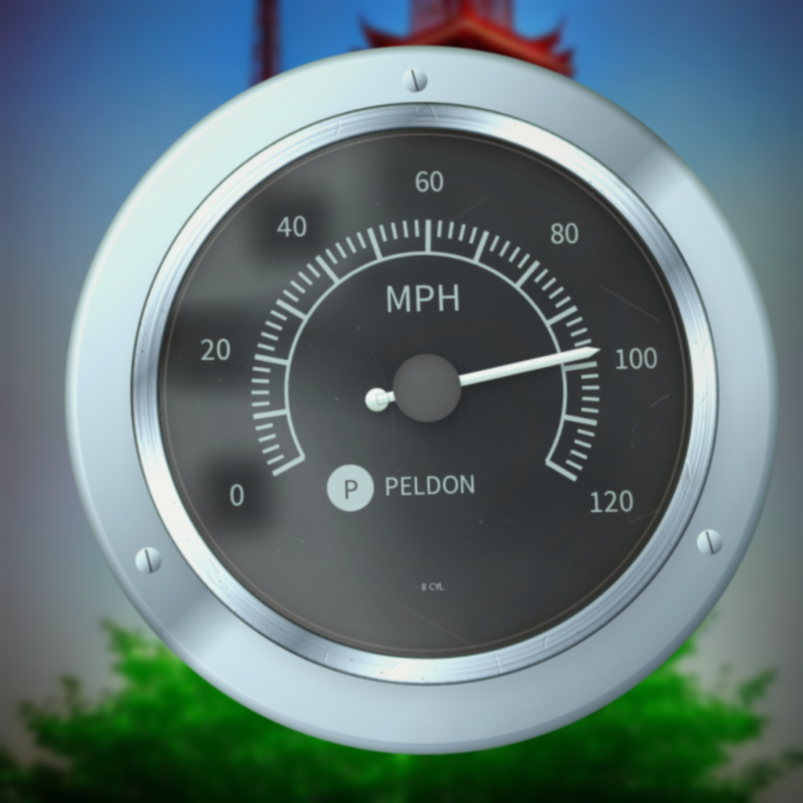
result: 98,mph
